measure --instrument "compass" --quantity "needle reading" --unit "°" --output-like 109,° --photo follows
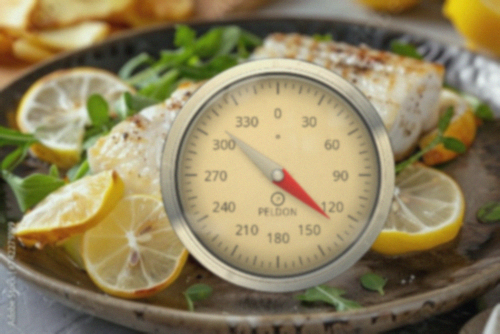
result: 130,°
